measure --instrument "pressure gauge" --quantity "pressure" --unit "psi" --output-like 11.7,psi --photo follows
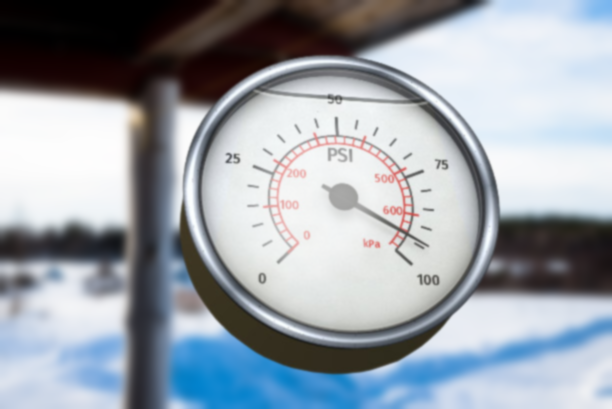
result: 95,psi
